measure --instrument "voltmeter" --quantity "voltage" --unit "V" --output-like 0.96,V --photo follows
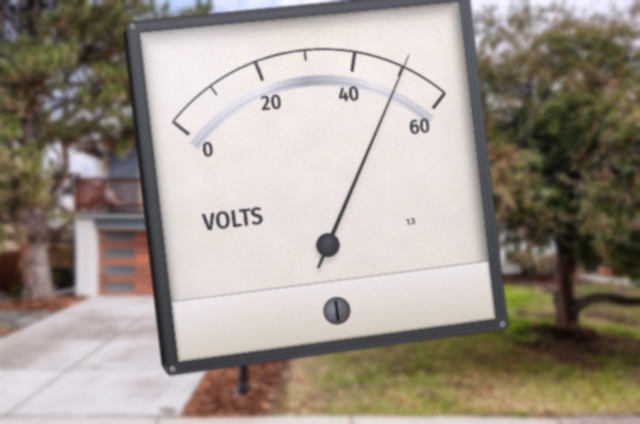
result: 50,V
